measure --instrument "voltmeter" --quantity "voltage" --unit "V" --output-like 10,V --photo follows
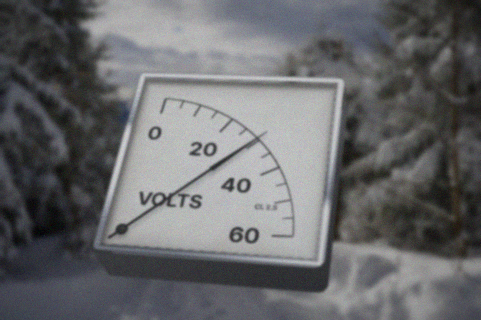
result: 30,V
